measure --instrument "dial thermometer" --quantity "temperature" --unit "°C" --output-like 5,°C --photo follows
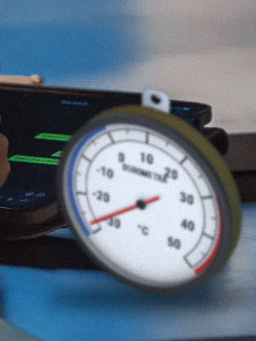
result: -27.5,°C
